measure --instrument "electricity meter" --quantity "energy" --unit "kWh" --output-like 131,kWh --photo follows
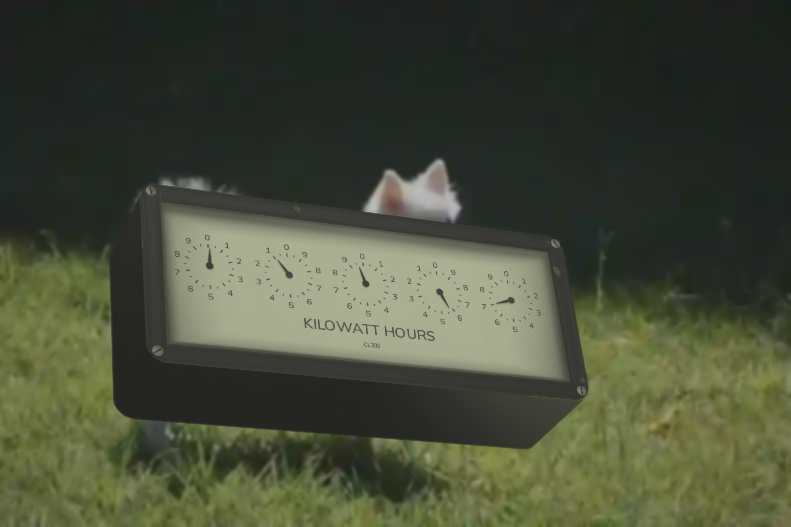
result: 957,kWh
